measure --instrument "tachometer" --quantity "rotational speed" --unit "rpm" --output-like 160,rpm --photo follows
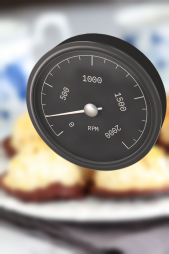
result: 200,rpm
